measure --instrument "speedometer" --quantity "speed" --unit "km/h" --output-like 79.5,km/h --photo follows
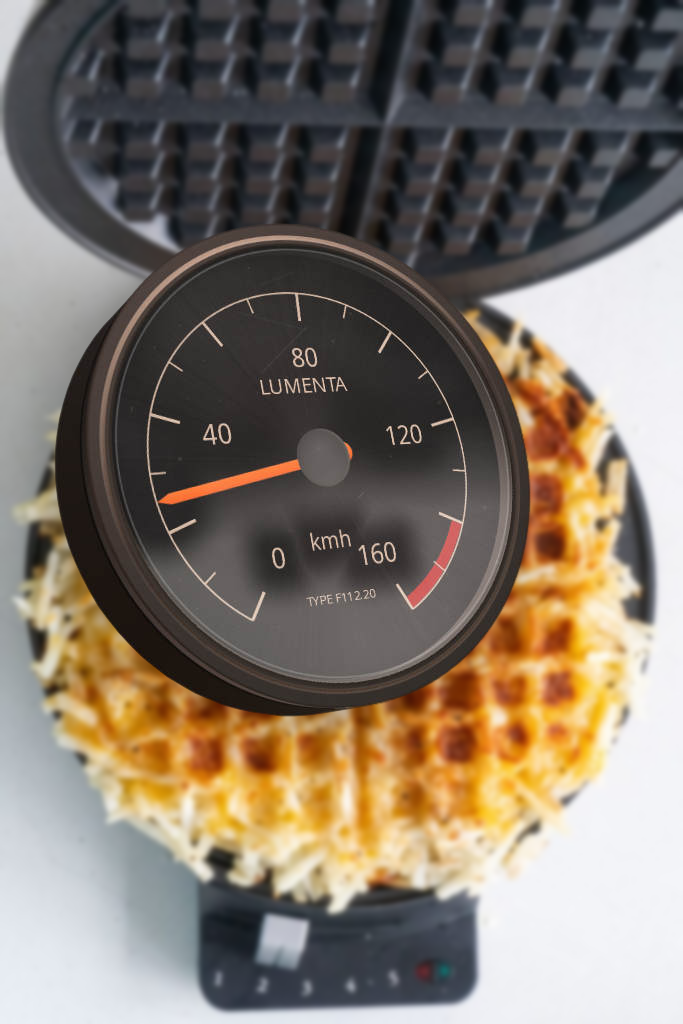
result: 25,km/h
